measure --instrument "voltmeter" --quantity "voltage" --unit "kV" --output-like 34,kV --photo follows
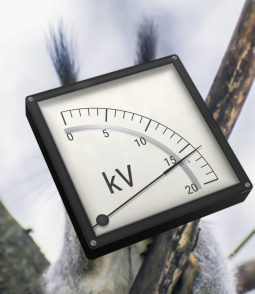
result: 16,kV
